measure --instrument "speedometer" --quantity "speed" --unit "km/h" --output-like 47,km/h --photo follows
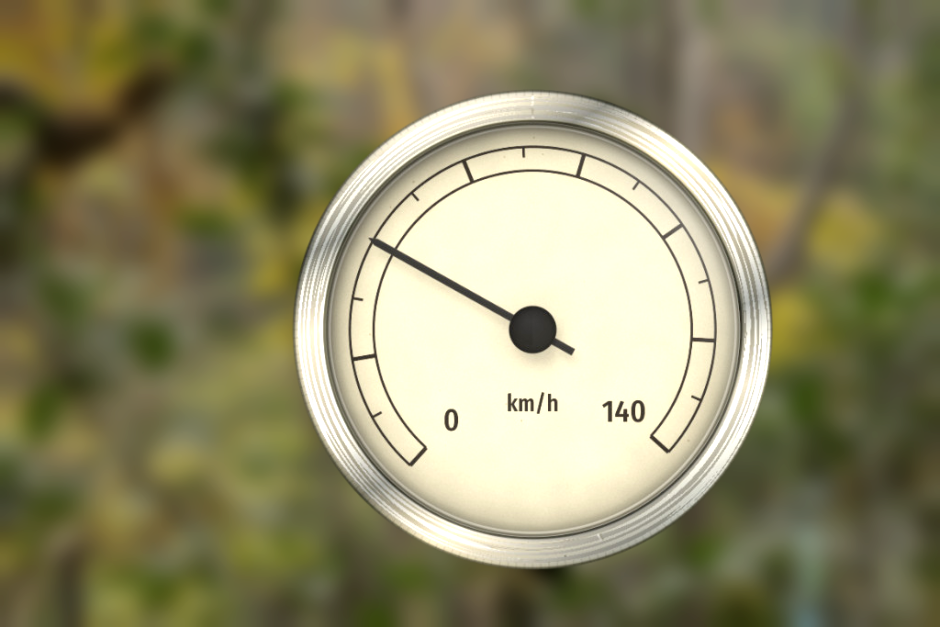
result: 40,km/h
